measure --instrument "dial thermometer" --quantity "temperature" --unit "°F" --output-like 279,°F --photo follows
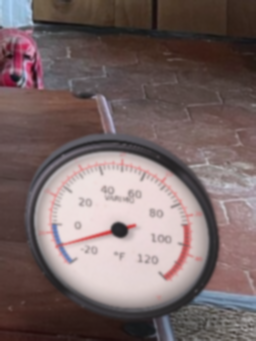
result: -10,°F
